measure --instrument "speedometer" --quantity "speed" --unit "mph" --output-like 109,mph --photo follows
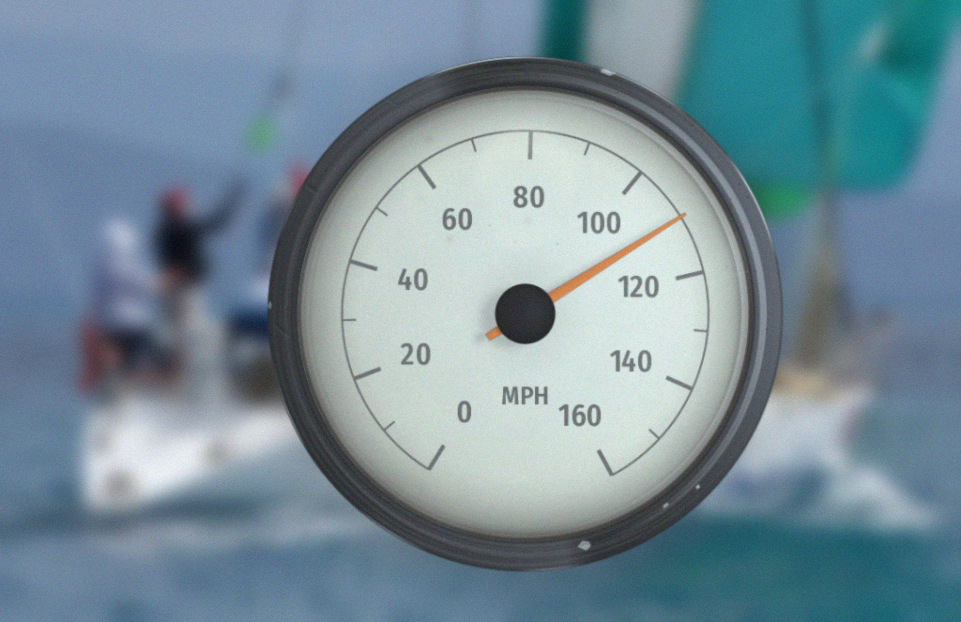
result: 110,mph
